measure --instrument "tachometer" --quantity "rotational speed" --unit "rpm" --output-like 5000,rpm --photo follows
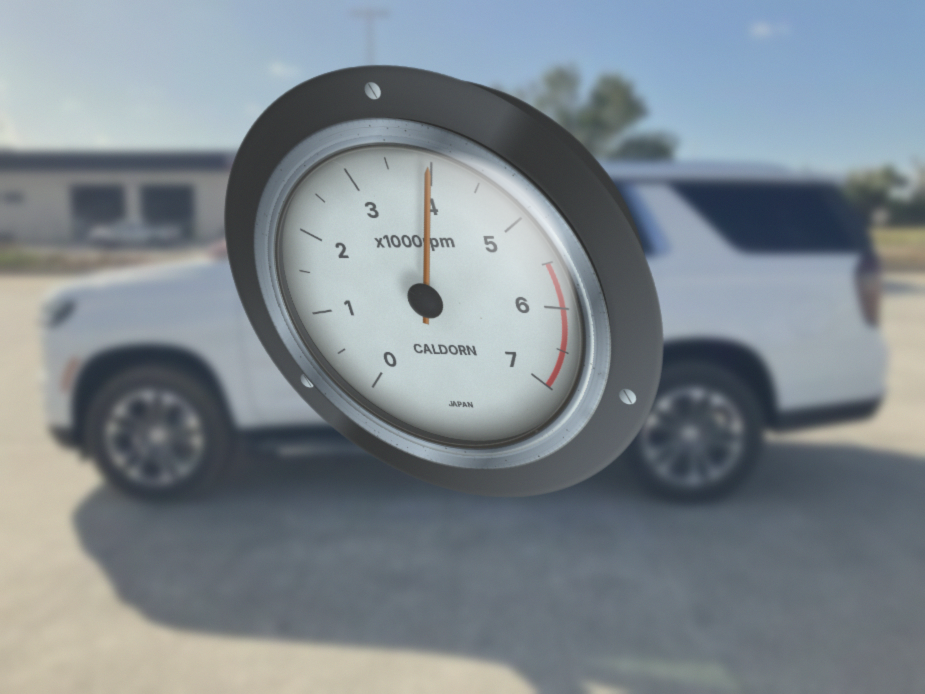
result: 4000,rpm
